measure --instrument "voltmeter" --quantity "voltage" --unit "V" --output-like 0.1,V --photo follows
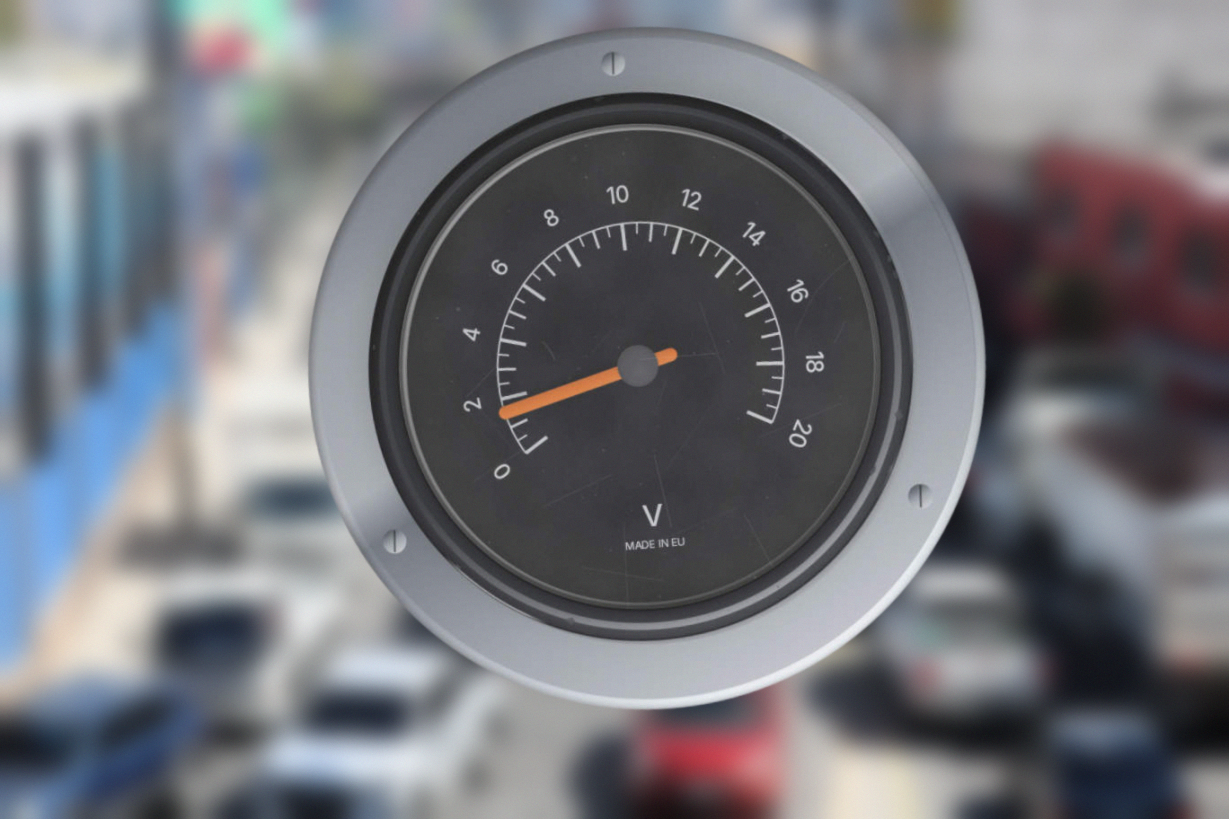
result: 1.5,V
